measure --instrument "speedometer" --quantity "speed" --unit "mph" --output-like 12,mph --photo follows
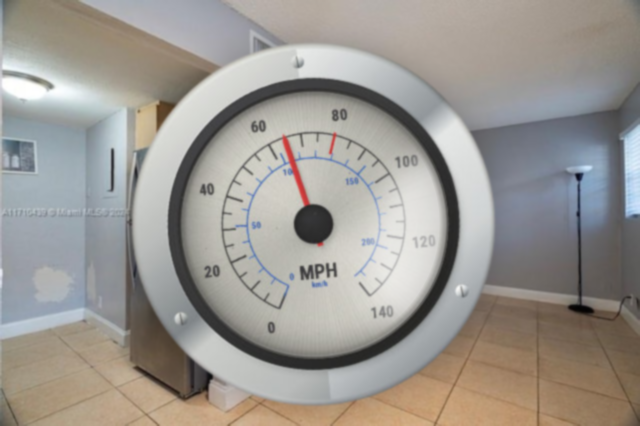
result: 65,mph
